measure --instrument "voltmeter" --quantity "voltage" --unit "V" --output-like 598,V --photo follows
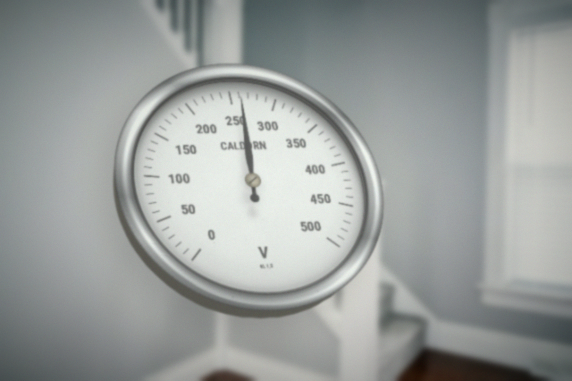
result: 260,V
